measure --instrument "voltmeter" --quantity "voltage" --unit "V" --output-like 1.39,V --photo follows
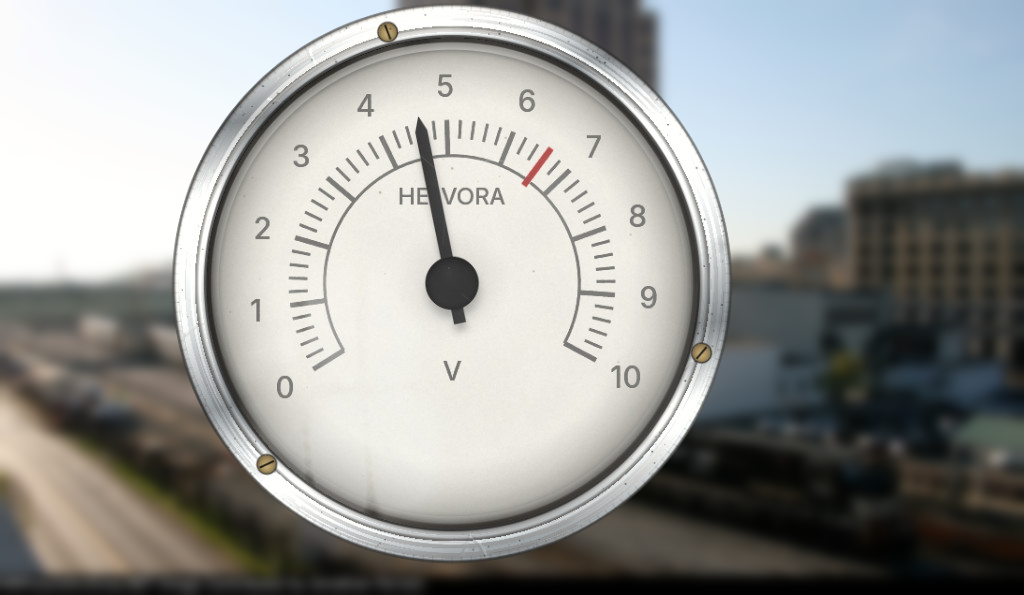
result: 4.6,V
